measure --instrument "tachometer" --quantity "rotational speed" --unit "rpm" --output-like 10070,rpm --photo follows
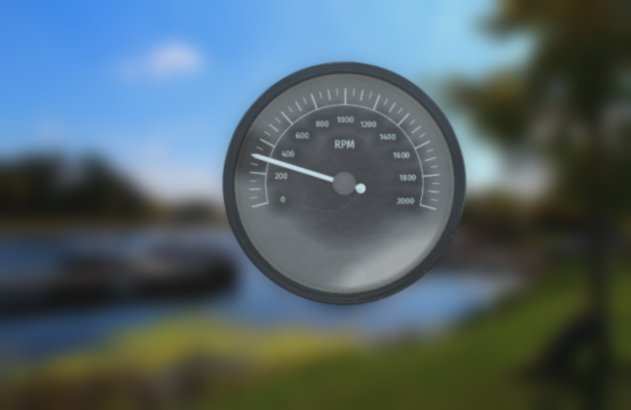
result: 300,rpm
